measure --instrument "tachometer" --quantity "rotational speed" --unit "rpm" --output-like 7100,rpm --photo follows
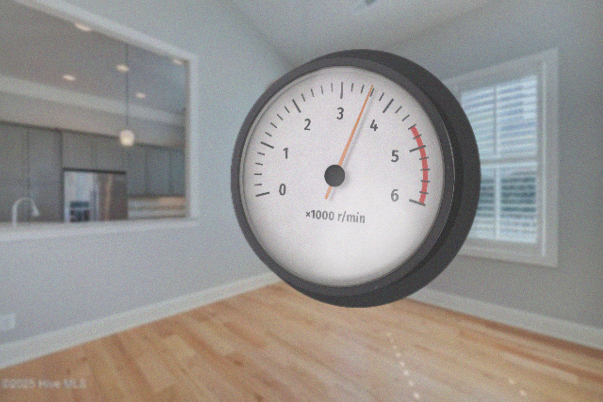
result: 3600,rpm
